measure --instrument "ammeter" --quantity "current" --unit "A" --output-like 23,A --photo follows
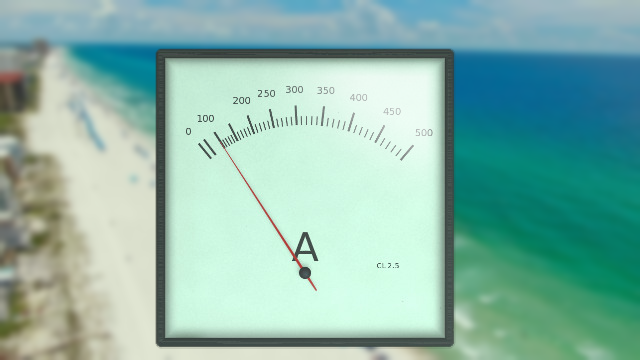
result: 100,A
